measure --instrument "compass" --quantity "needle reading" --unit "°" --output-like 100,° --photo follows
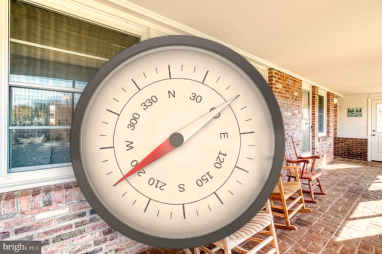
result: 240,°
